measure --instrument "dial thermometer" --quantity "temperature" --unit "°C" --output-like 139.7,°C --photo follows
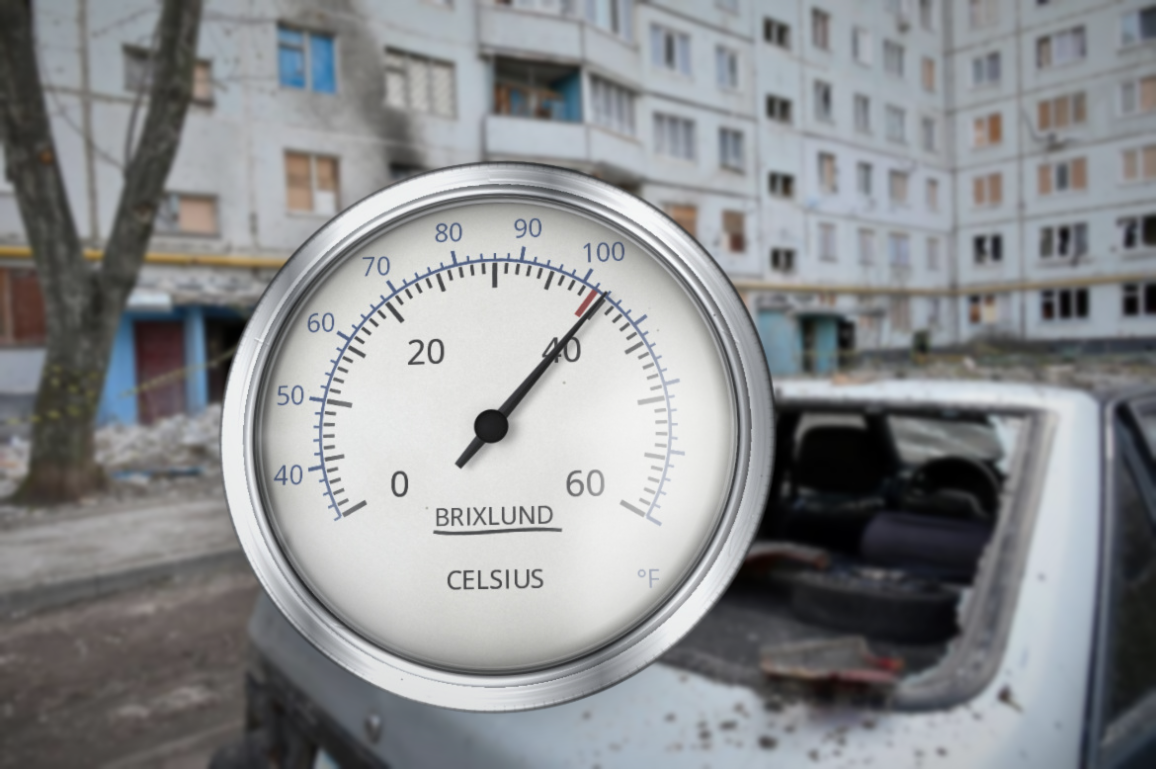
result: 40,°C
